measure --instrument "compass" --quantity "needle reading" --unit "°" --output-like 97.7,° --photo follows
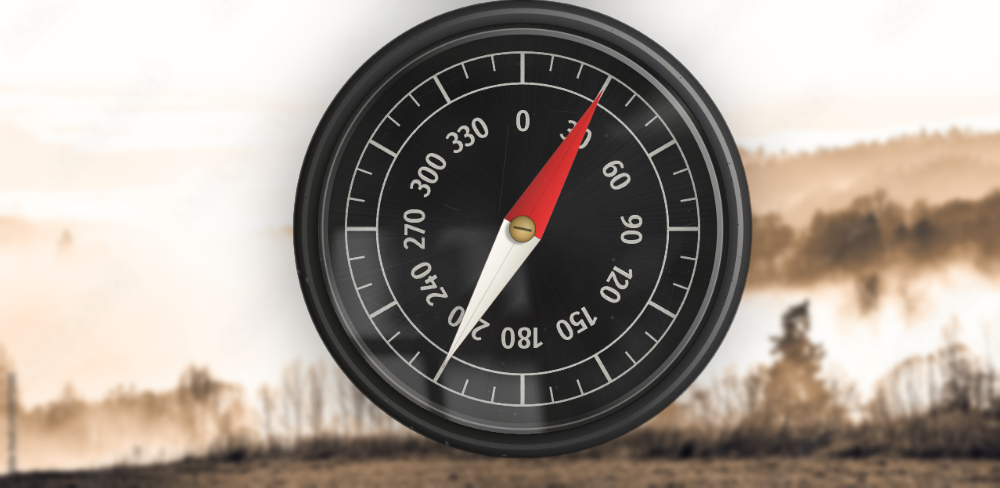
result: 30,°
